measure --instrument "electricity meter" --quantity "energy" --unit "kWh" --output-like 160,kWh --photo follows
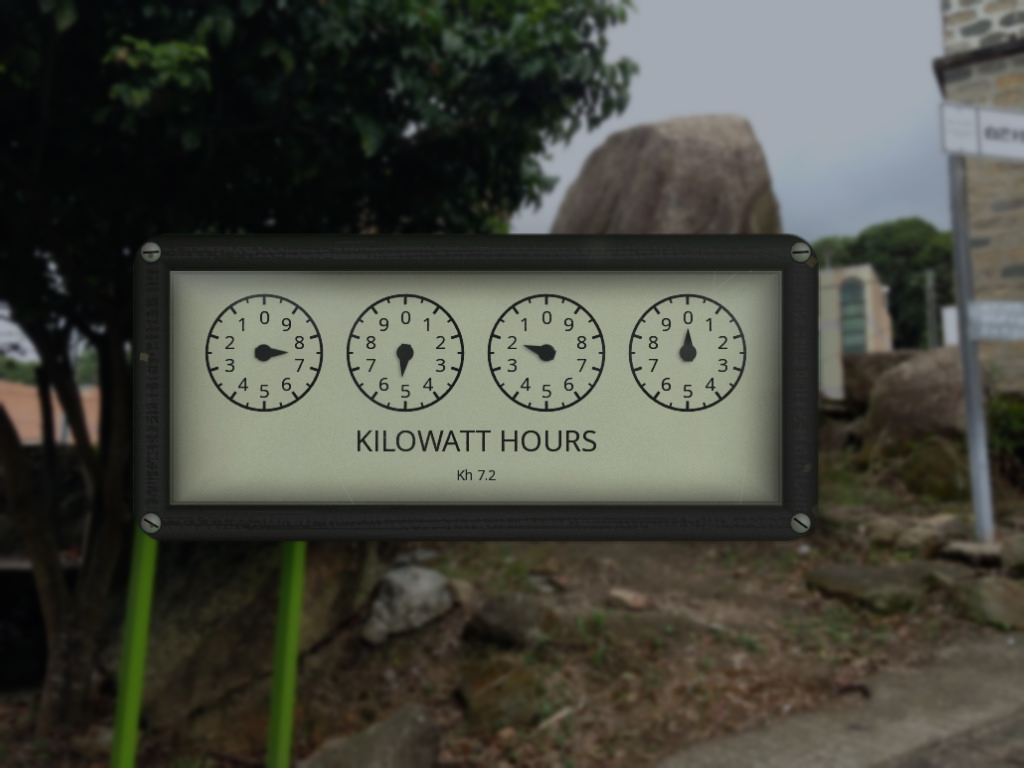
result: 7520,kWh
